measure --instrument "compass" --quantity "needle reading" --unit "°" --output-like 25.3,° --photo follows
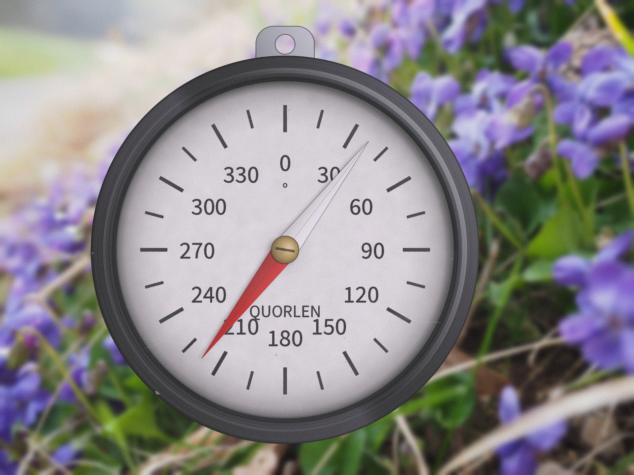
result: 217.5,°
